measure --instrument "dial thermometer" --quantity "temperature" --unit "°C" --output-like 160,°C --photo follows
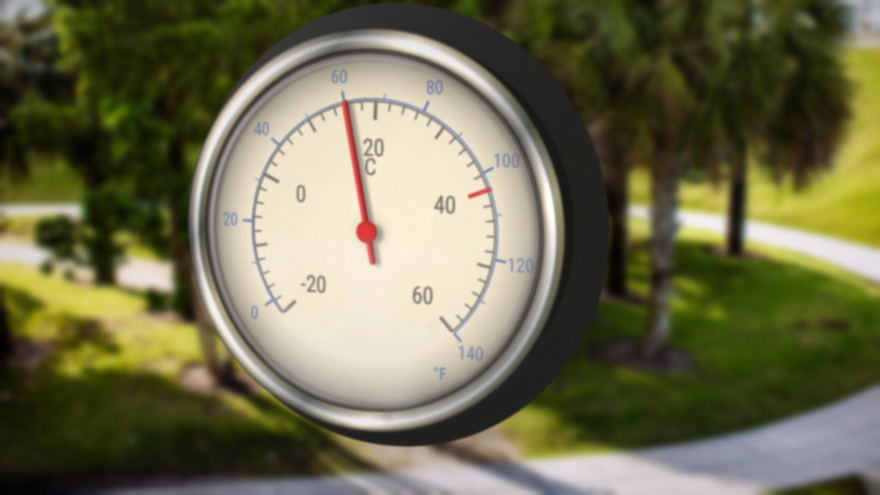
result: 16,°C
